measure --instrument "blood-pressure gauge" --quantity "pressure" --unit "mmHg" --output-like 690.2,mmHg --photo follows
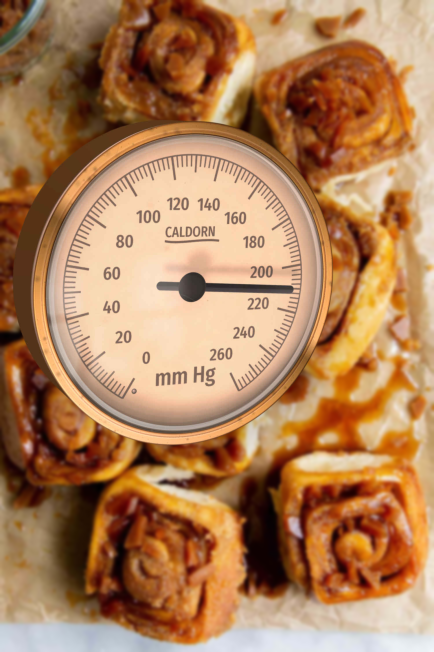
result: 210,mmHg
